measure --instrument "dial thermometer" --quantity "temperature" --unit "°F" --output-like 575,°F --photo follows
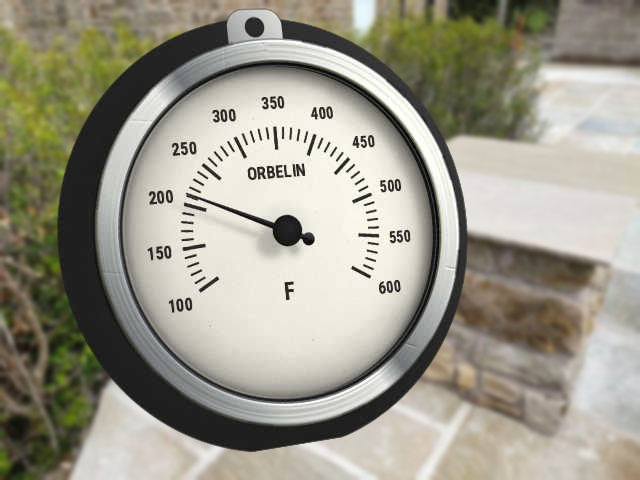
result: 210,°F
